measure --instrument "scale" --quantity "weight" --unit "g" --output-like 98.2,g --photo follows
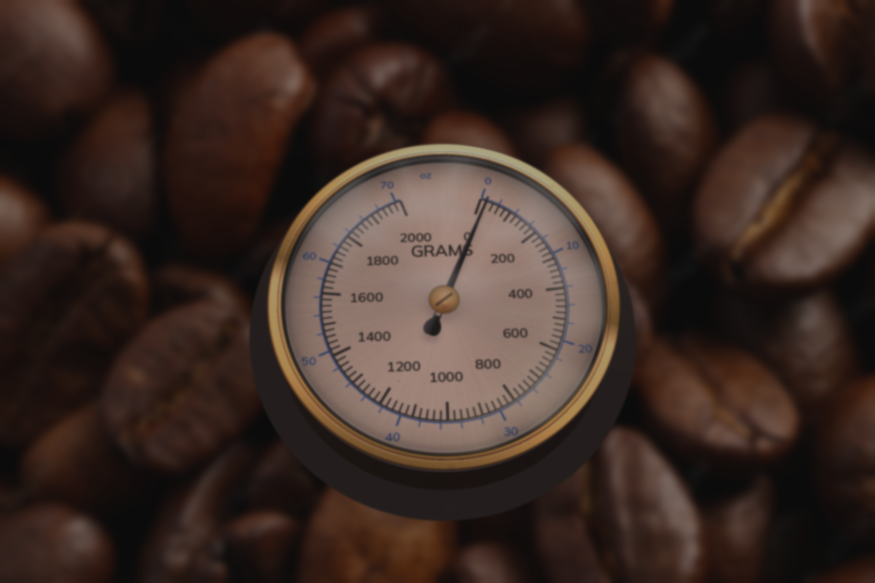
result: 20,g
